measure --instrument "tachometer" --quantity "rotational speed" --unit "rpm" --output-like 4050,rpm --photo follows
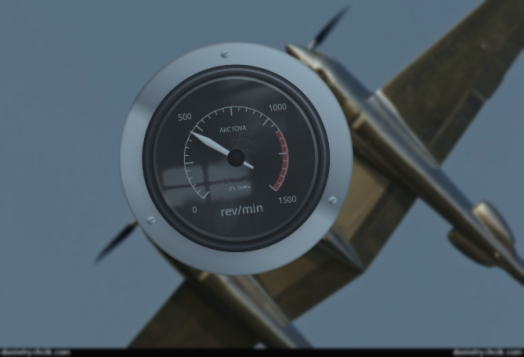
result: 450,rpm
